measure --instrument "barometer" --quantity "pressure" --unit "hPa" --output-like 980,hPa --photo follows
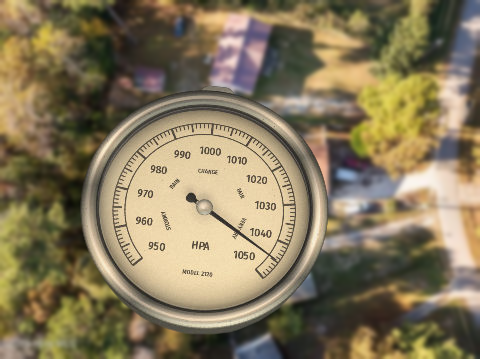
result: 1045,hPa
